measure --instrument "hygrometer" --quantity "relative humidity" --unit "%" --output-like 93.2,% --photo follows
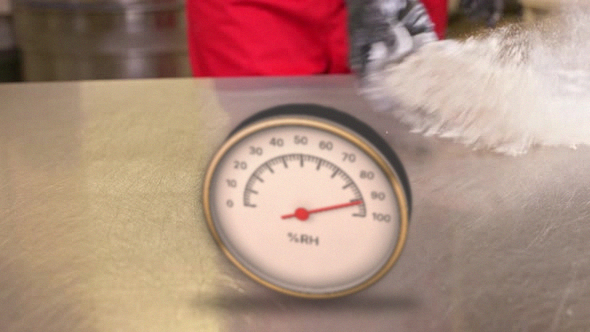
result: 90,%
